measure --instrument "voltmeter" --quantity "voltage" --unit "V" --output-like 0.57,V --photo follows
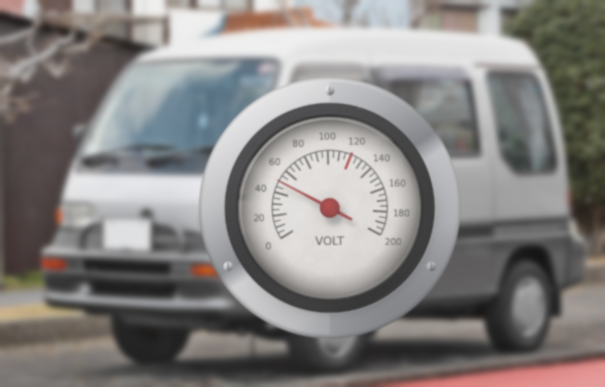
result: 50,V
